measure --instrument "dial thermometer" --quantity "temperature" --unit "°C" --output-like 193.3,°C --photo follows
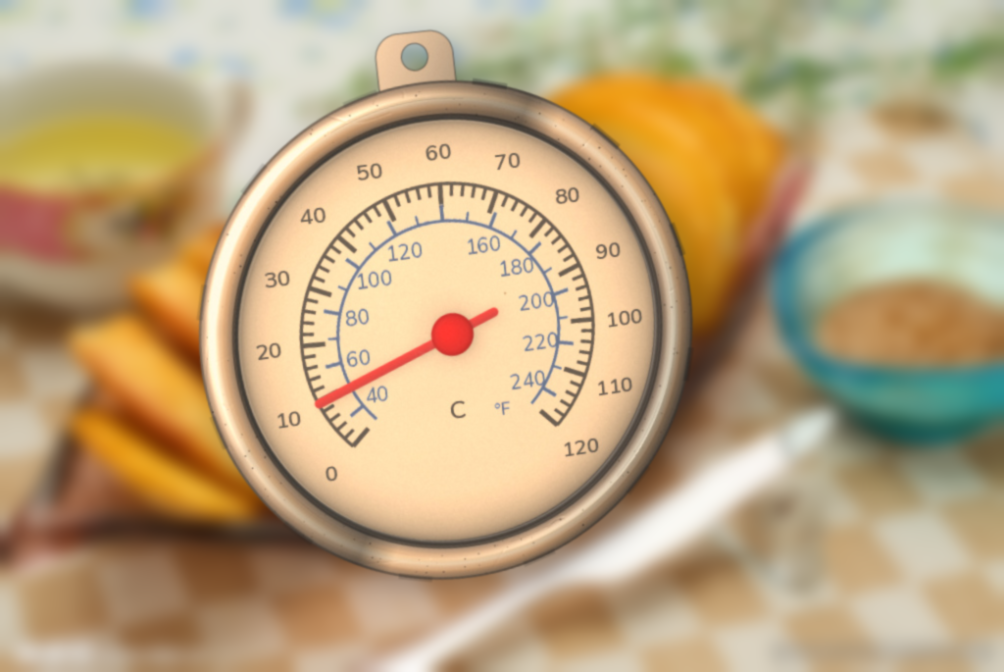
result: 10,°C
